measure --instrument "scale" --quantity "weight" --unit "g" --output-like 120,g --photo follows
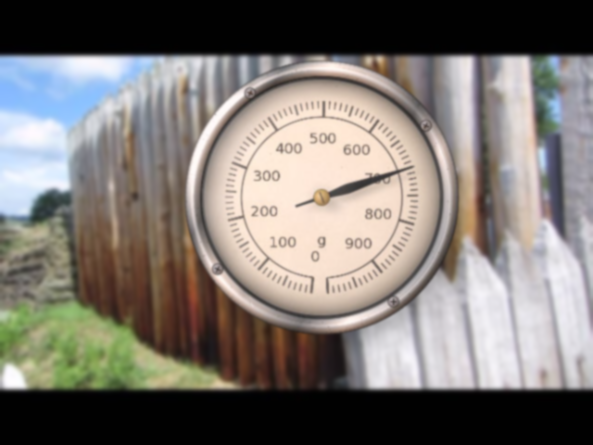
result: 700,g
